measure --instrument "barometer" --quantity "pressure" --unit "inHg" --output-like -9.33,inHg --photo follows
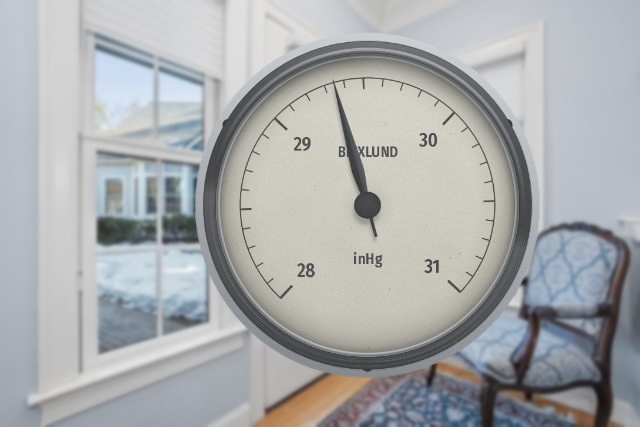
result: 29.35,inHg
